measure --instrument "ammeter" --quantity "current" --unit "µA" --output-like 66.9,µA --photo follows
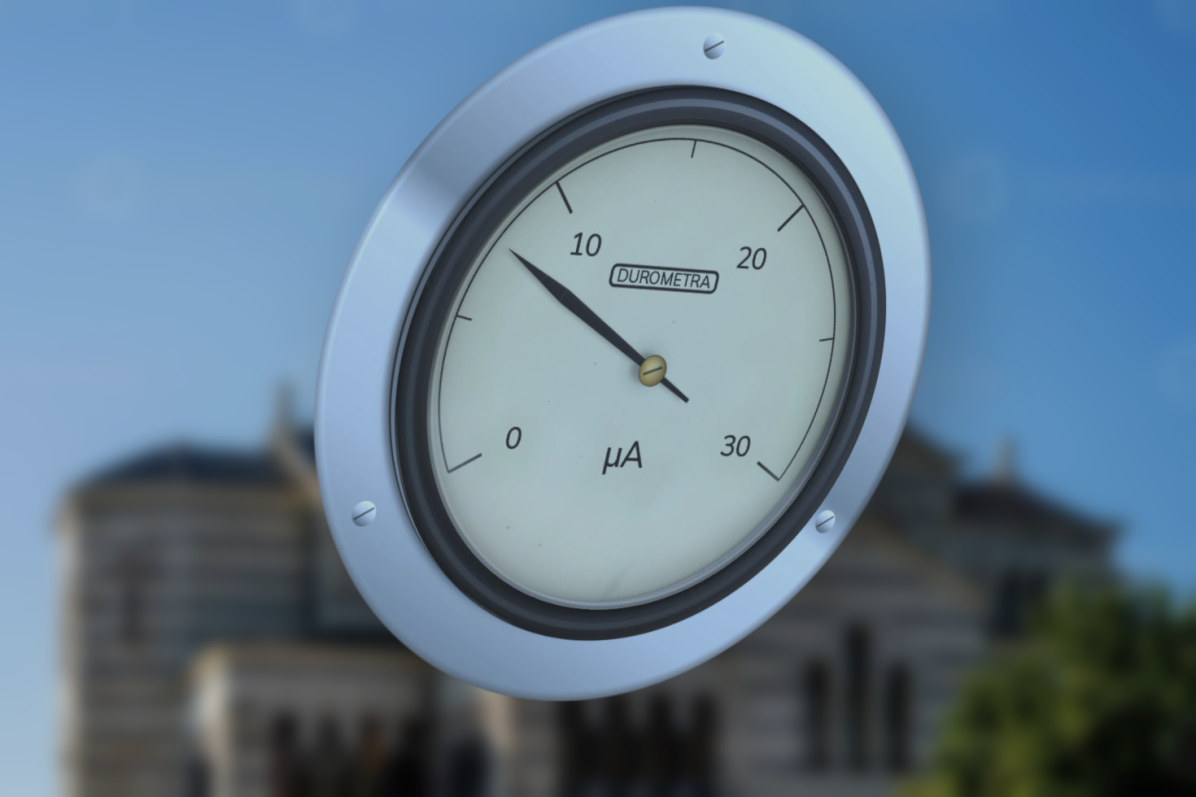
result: 7.5,µA
